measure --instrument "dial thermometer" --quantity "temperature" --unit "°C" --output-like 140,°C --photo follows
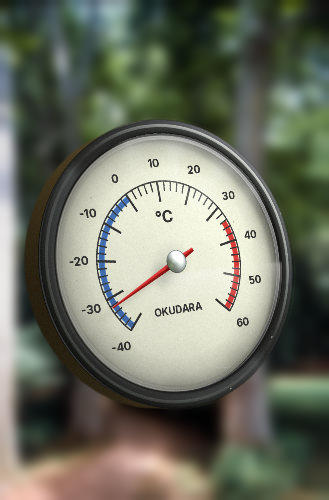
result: -32,°C
